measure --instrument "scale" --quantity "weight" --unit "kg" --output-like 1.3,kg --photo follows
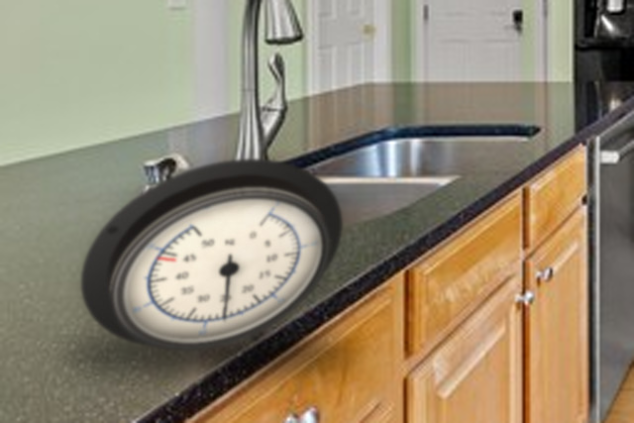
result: 25,kg
